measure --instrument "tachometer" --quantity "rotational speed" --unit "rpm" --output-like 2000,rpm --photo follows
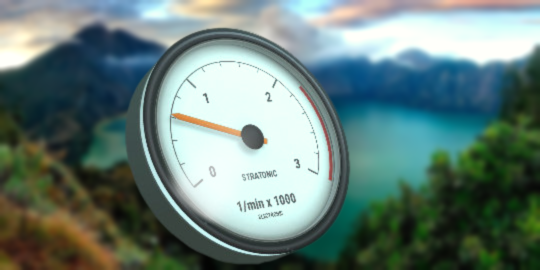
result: 600,rpm
